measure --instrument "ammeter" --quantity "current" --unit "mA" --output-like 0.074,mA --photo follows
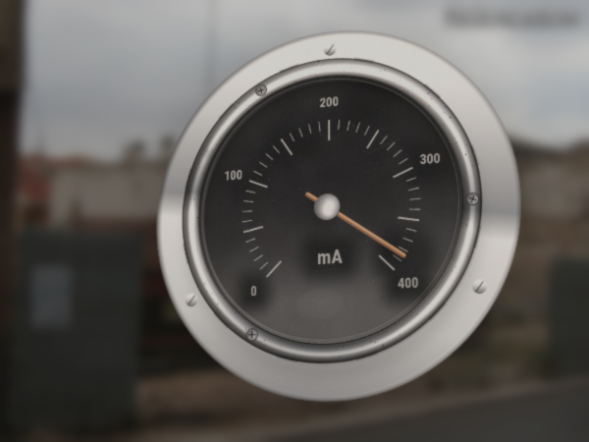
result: 385,mA
